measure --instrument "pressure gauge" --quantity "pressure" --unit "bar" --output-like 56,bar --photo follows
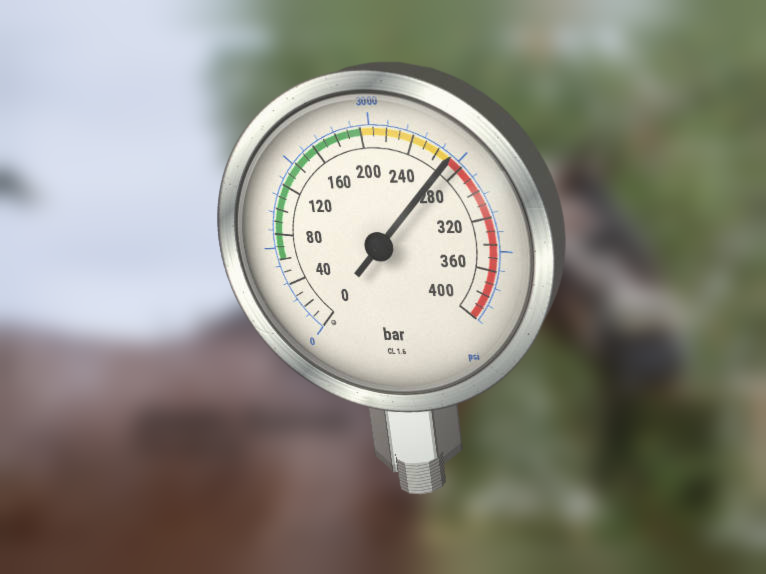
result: 270,bar
